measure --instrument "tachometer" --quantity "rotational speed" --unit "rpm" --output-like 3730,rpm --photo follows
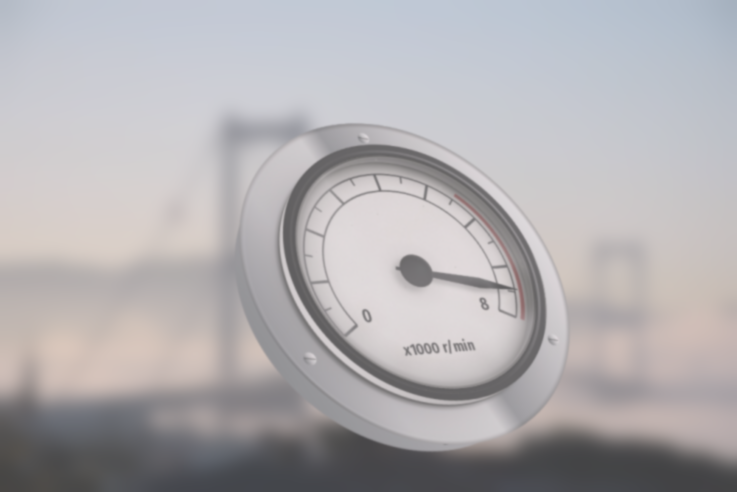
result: 7500,rpm
